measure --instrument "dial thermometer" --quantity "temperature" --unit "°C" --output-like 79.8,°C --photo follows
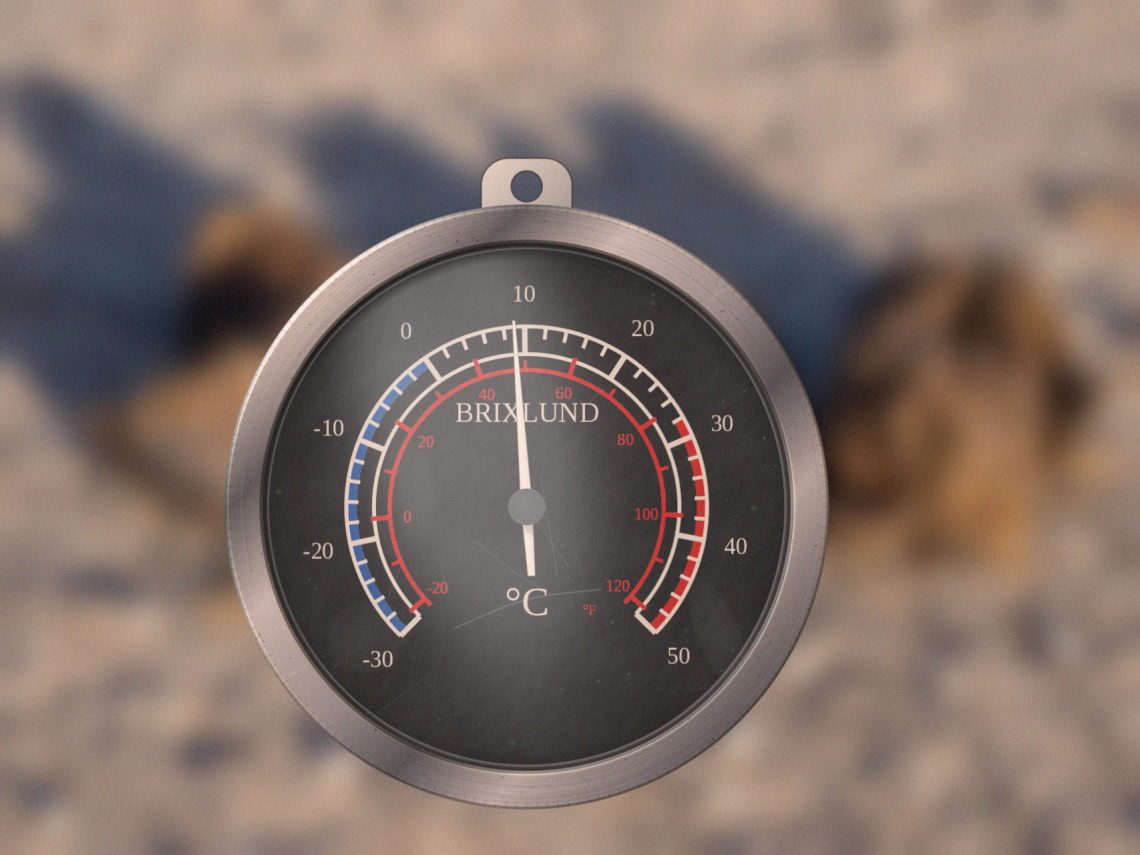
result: 9,°C
